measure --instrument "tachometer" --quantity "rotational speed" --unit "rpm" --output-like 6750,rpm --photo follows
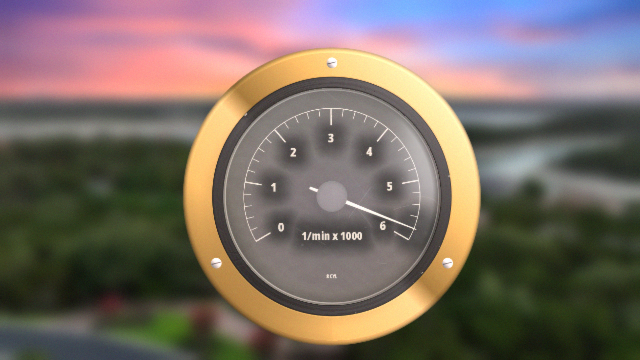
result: 5800,rpm
